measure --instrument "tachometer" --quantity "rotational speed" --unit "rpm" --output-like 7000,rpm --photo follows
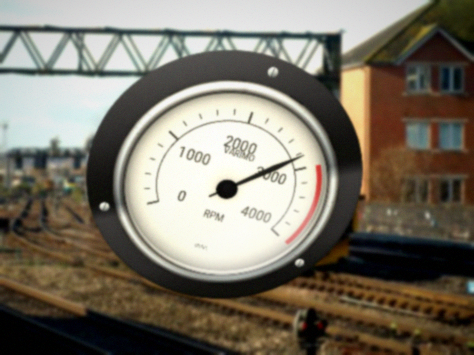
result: 2800,rpm
